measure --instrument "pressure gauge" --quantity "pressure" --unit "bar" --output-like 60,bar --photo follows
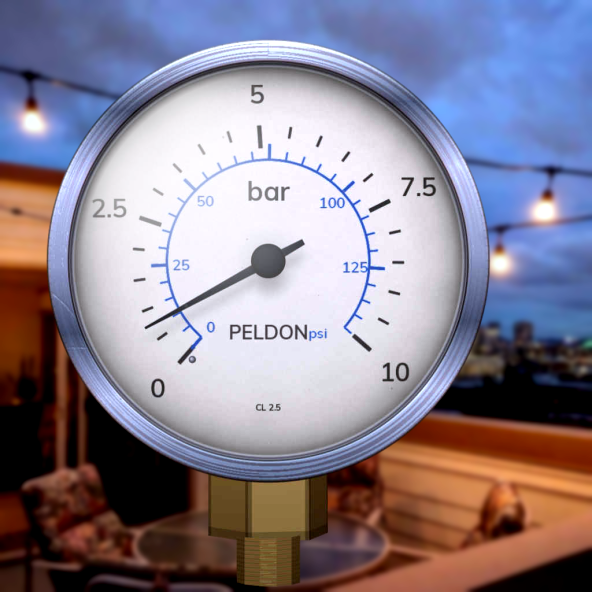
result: 0.75,bar
